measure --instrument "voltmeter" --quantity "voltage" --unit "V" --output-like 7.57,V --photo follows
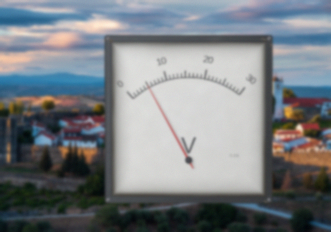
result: 5,V
